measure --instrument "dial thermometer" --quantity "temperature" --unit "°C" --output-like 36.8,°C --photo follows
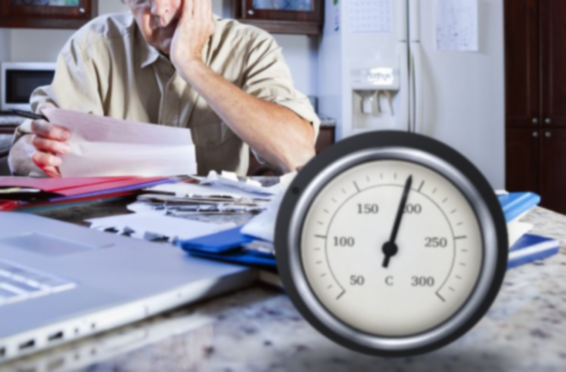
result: 190,°C
